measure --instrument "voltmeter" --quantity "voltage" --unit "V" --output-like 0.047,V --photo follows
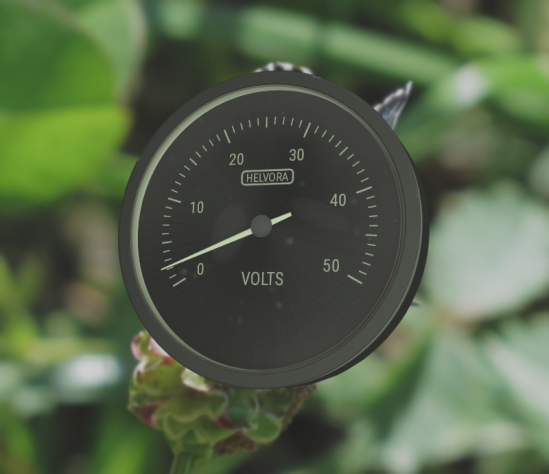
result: 2,V
